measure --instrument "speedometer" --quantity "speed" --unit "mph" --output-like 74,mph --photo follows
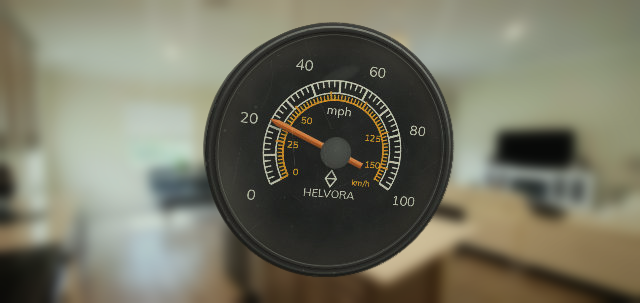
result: 22,mph
